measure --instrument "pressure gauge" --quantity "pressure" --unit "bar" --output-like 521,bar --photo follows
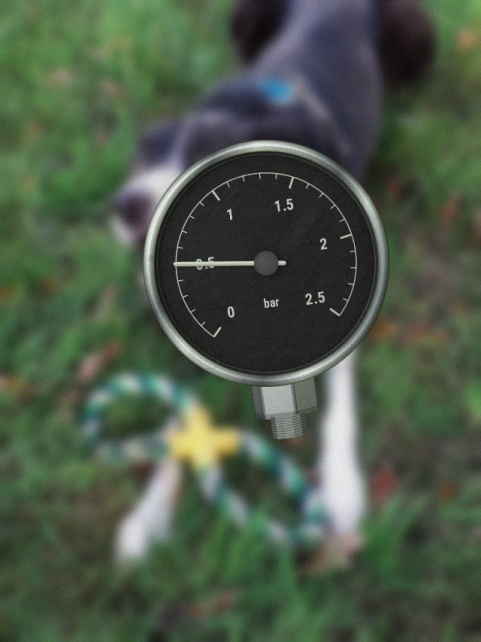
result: 0.5,bar
